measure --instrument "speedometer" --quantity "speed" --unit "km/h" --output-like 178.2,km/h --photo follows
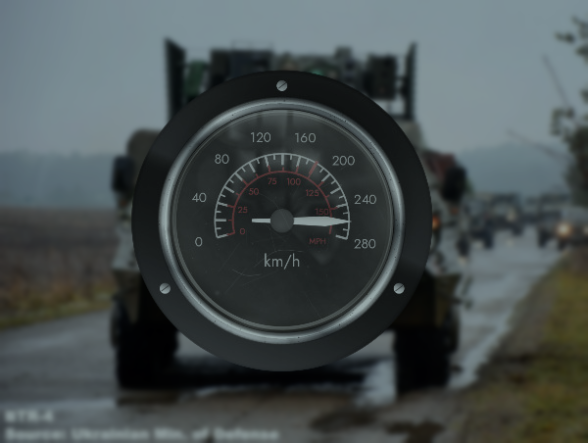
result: 260,km/h
